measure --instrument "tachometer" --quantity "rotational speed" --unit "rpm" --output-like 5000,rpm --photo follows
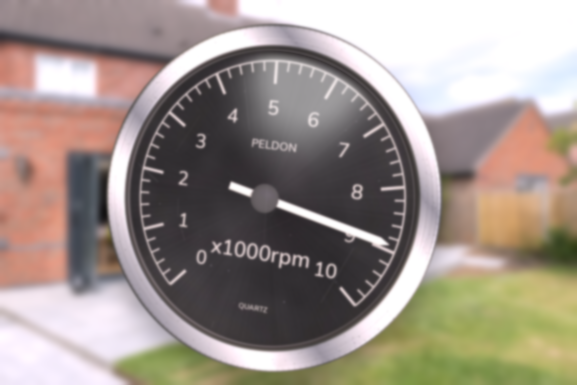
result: 8900,rpm
